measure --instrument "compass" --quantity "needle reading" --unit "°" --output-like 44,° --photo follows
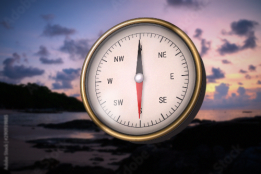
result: 180,°
